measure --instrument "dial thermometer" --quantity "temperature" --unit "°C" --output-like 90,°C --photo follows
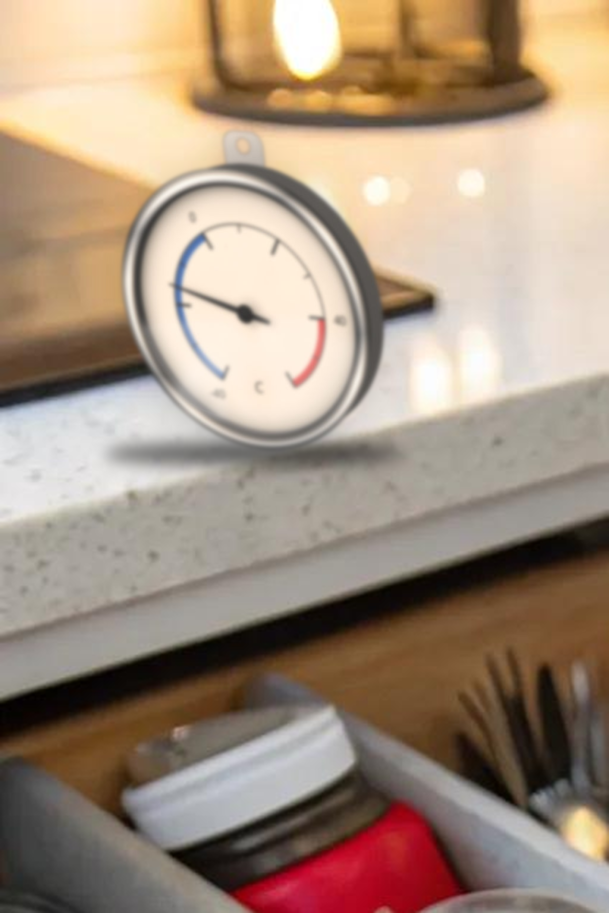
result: -15,°C
